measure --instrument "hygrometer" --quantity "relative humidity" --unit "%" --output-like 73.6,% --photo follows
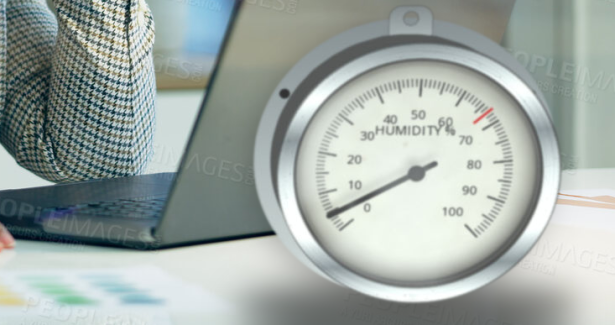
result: 5,%
